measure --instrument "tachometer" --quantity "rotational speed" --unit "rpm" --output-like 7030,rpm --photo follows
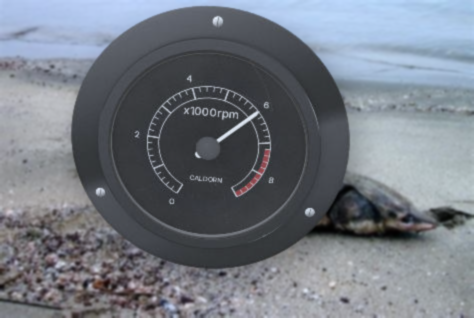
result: 6000,rpm
